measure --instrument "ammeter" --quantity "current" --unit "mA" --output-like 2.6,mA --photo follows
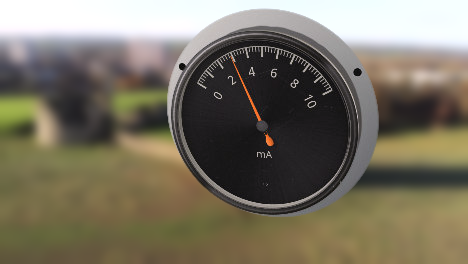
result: 3,mA
